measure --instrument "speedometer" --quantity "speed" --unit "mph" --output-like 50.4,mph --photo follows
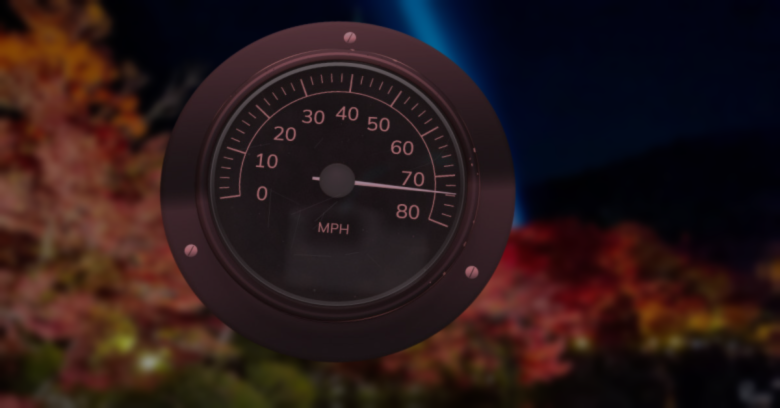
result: 74,mph
